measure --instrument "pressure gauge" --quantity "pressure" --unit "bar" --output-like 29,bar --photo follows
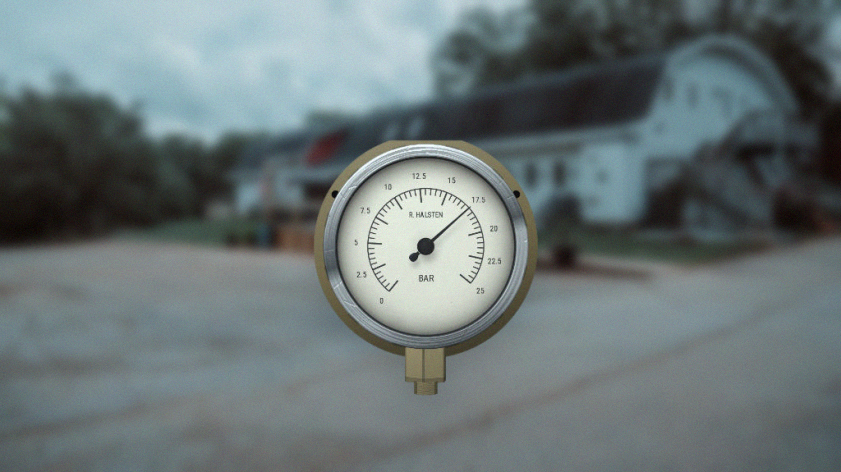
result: 17.5,bar
